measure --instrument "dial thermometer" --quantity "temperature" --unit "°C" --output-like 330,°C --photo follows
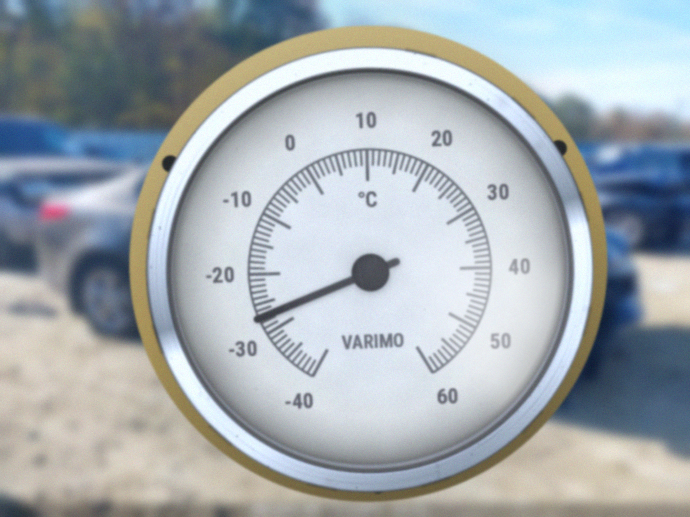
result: -27,°C
